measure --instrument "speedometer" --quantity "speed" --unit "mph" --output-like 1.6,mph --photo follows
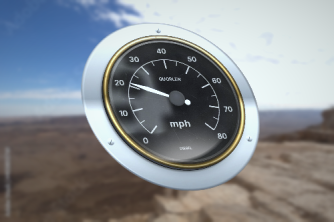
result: 20,mph
